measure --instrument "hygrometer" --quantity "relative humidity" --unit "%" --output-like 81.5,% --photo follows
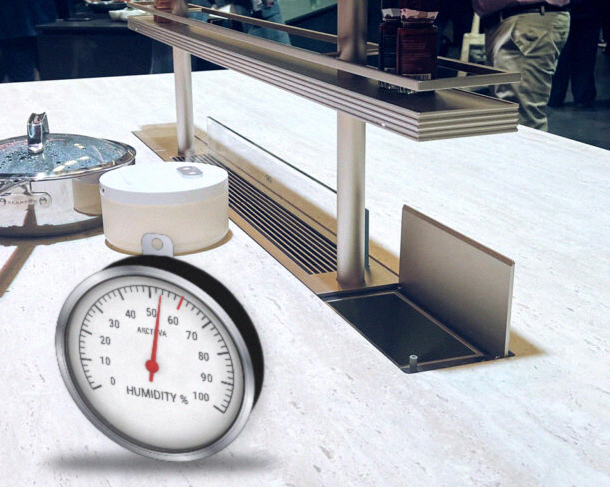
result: 54,%
